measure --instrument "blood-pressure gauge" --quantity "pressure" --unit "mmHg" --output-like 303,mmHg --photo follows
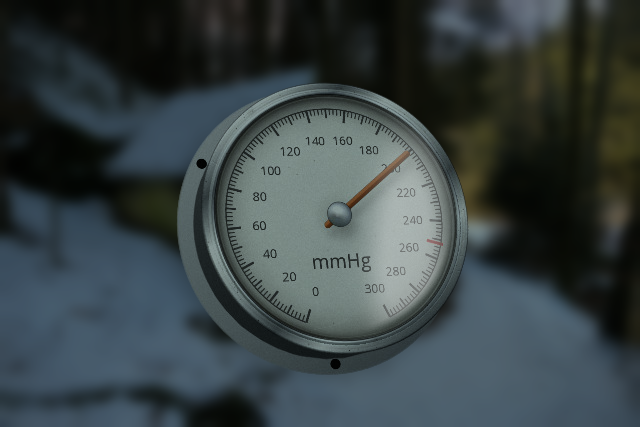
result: 200,mmHg
